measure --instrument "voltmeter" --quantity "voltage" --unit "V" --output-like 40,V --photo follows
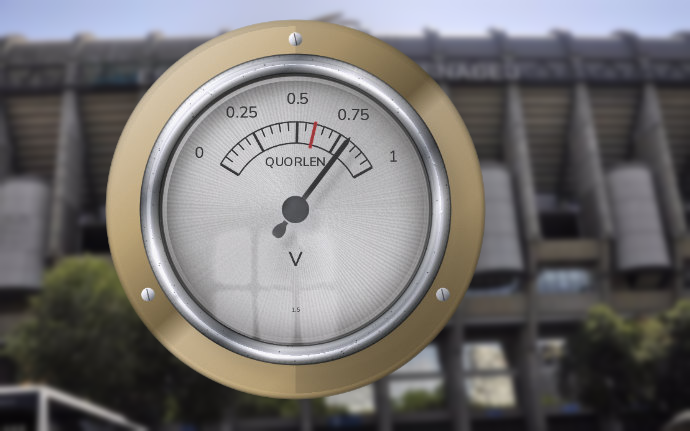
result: 0.8,V
